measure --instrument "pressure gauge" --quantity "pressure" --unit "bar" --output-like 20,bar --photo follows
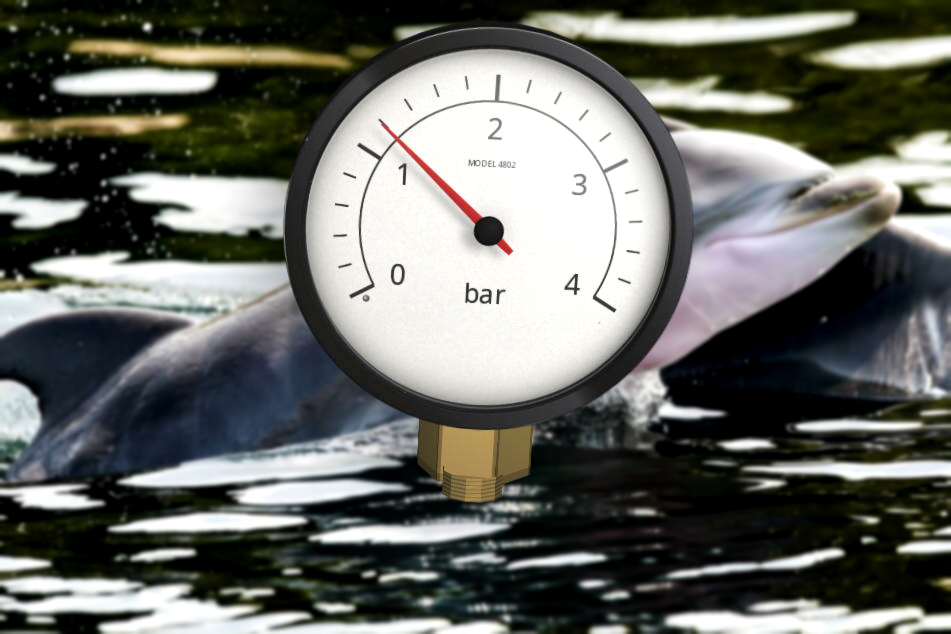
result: 1.2,bar
